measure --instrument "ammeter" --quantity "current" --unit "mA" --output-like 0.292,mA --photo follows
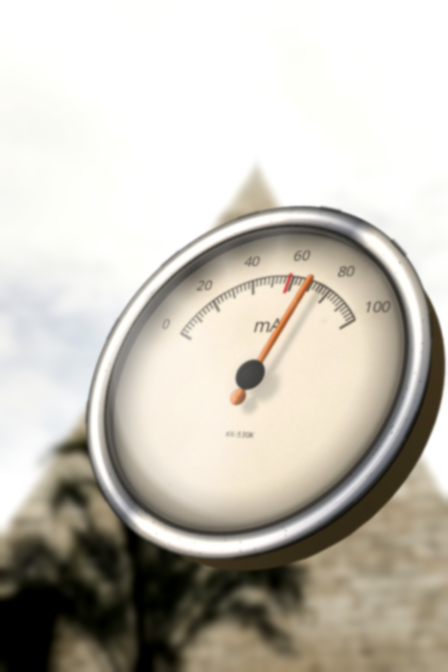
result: 70,mA
